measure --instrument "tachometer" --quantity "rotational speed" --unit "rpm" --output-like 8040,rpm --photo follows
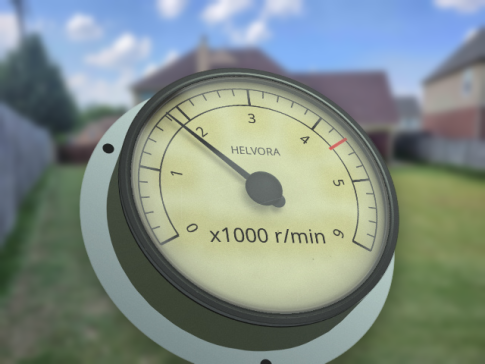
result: 1800,rpm
